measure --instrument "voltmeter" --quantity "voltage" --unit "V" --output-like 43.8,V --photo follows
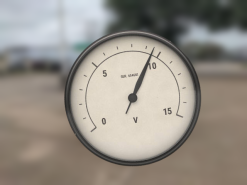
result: 9.5,V
